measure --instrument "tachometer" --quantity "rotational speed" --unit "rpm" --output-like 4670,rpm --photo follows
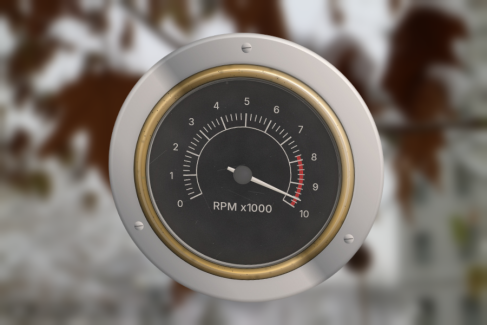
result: 9600,rpm
